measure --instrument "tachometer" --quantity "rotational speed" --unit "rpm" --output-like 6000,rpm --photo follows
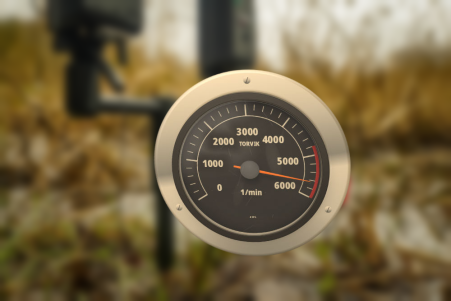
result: 5600,rpm
